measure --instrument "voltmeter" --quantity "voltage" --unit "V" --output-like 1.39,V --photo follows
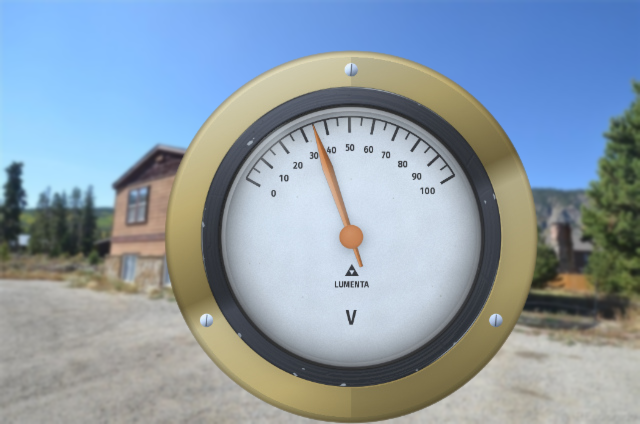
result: 35,V
